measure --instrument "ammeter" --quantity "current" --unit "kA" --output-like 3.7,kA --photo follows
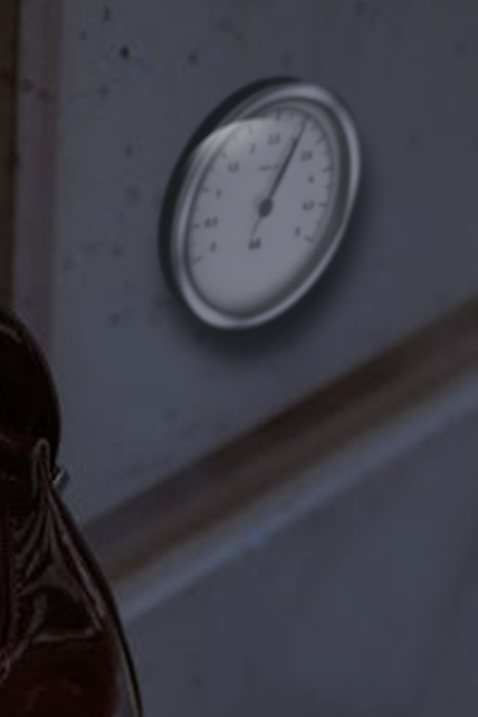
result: 3,kA
